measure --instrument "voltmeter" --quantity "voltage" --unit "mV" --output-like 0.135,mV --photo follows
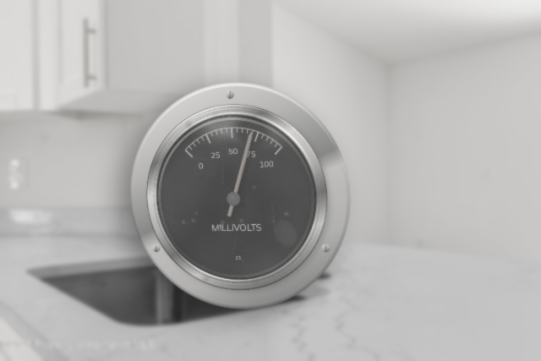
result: 70,mV
